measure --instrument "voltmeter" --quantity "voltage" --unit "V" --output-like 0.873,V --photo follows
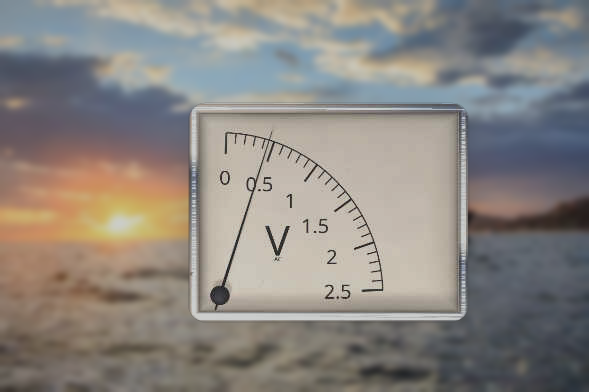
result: 0.45,V
